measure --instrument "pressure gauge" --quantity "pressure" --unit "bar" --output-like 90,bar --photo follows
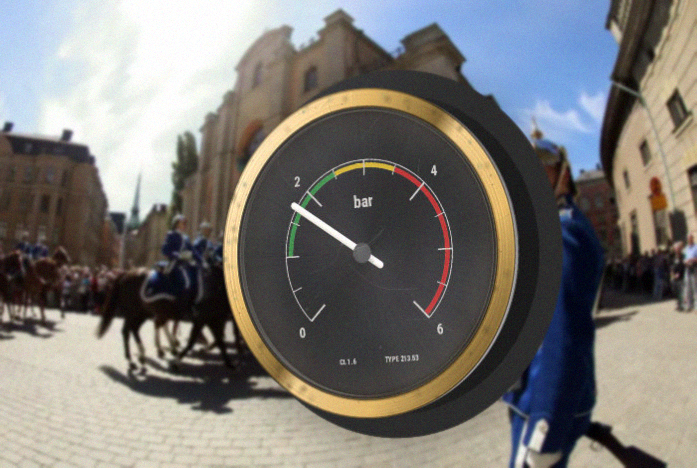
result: 1.75,bar
